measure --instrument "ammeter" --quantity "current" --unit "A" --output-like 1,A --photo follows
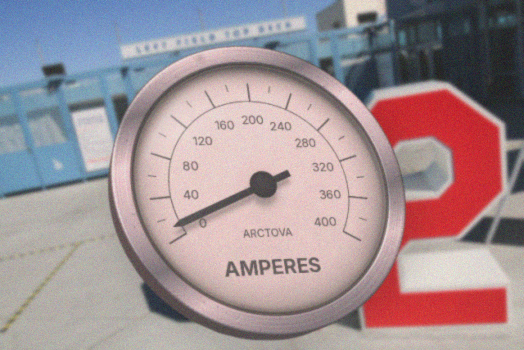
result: 10,A
